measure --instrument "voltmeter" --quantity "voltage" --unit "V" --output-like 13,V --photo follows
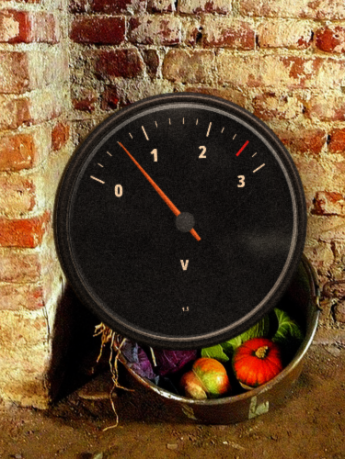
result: 0.6,V
